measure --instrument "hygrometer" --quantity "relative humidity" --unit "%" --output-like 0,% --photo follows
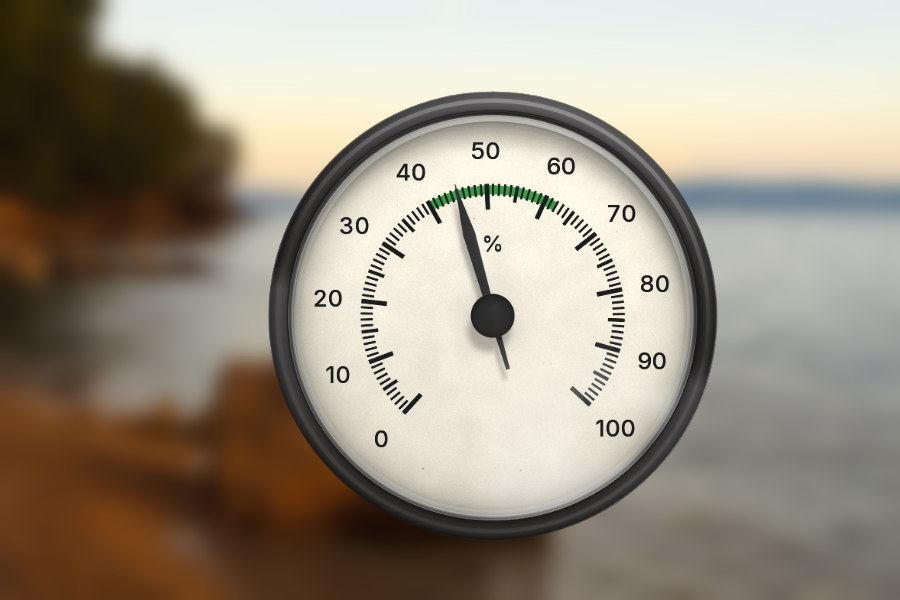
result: 45,%
